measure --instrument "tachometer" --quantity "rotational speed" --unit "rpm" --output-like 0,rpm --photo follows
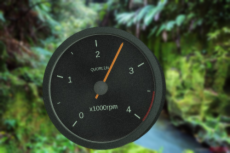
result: 2500,rpm
